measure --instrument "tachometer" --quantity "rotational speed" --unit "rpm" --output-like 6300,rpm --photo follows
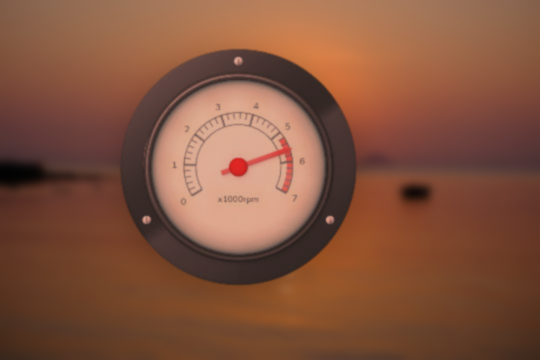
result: 5600,rpm
